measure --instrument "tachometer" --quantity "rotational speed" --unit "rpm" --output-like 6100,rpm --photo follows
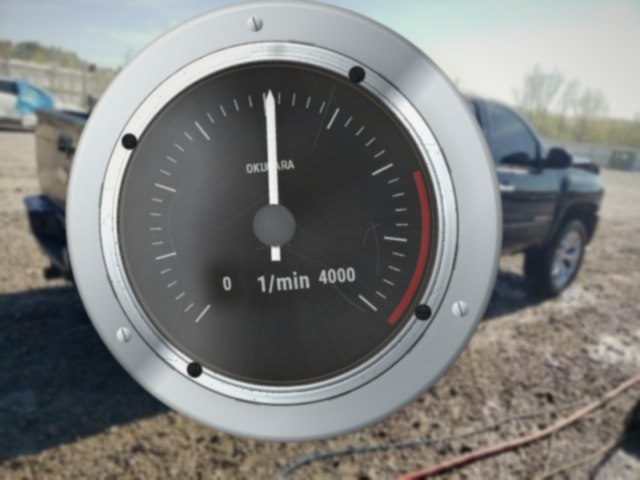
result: 2050,rpm
